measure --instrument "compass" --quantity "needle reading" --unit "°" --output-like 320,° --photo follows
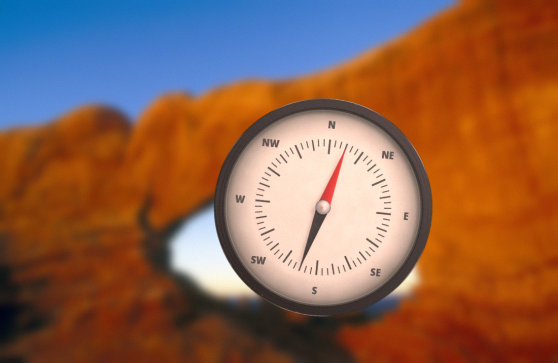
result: 15,°
